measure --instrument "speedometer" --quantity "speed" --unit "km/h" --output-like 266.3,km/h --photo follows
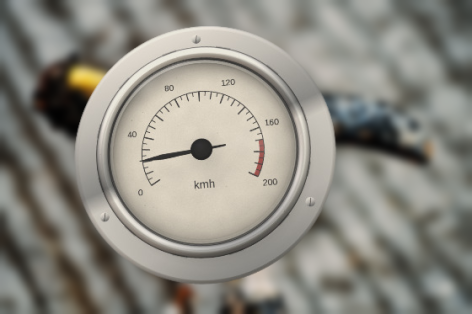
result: 20,km/h
